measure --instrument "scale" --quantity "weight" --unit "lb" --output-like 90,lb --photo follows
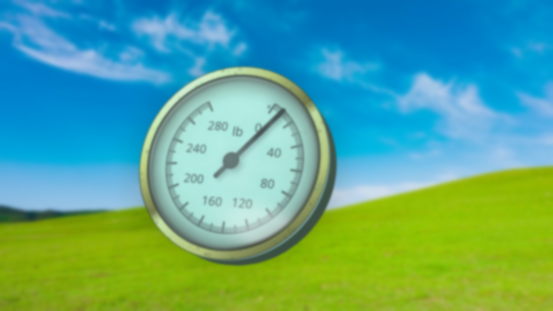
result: 10,lb
